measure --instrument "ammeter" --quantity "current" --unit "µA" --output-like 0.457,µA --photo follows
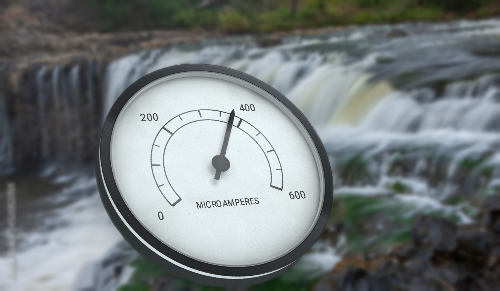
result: 375,µA
